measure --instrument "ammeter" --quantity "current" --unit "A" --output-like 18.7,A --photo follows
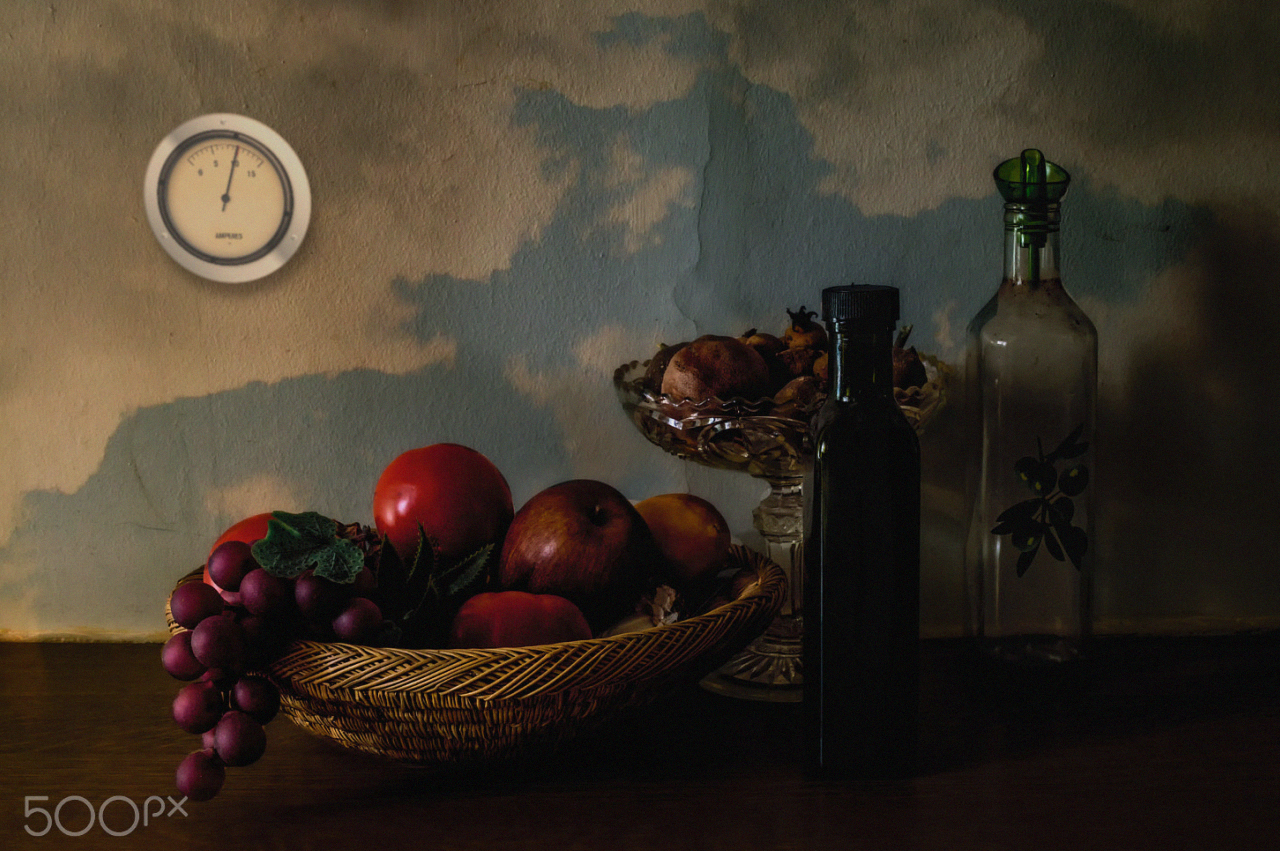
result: 10,A
